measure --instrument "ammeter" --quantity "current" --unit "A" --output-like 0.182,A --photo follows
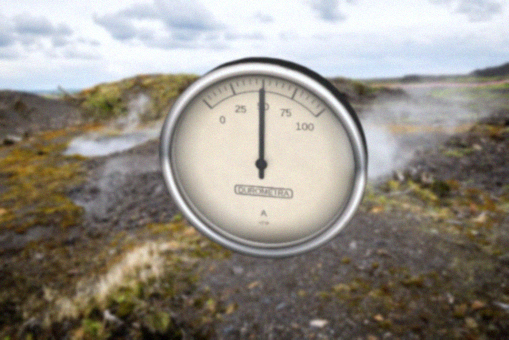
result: 50,A
